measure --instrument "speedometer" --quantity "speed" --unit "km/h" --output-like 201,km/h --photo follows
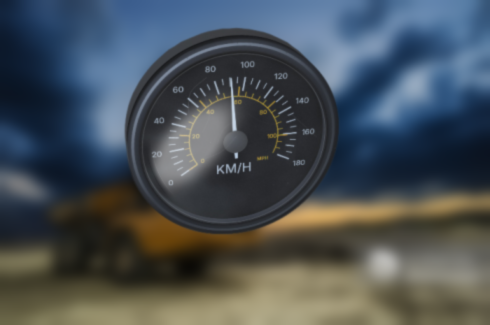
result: 90,km/h
